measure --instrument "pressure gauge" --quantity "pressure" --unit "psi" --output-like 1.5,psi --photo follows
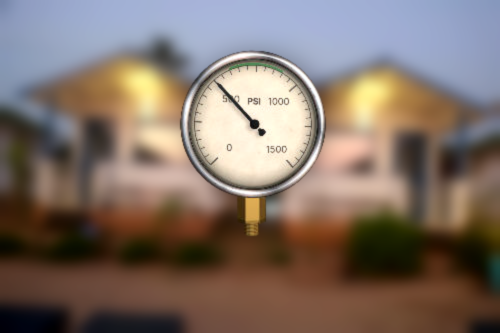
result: 500,psi
